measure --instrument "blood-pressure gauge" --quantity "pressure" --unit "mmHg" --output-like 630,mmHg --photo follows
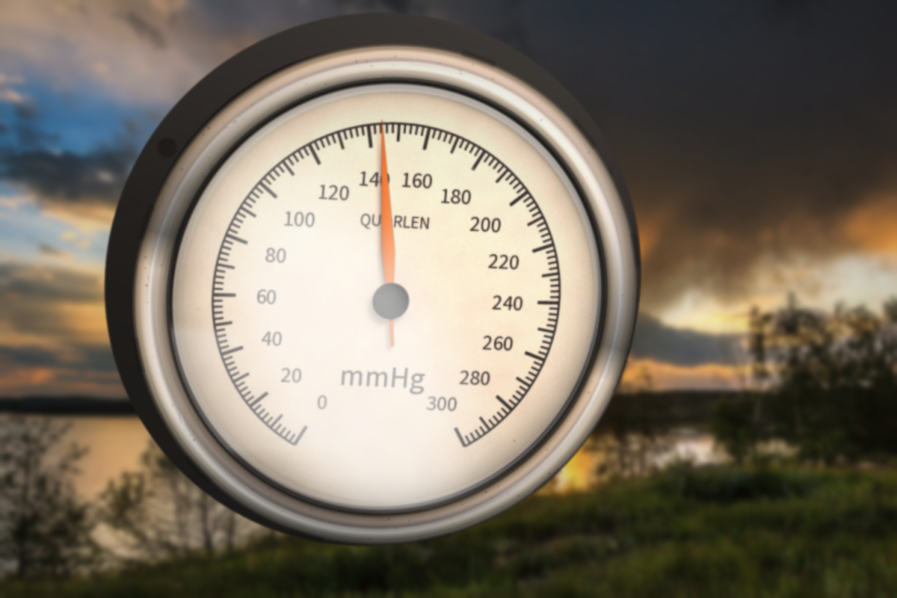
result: 144,mmHg
